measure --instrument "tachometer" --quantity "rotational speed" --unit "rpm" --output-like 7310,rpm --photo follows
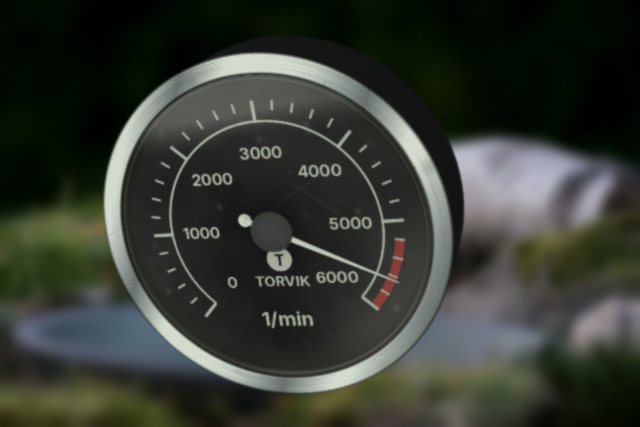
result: 5600,rpm
